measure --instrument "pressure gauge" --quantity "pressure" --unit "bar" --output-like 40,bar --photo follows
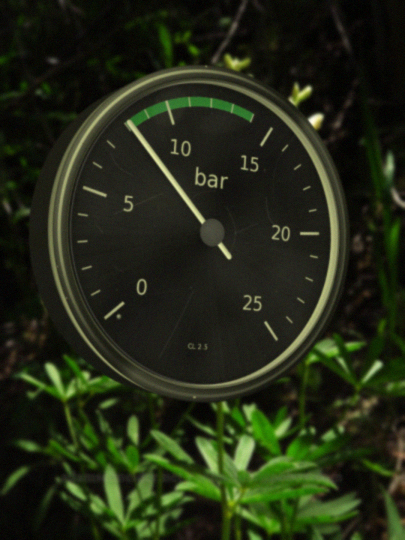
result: 8,bar
